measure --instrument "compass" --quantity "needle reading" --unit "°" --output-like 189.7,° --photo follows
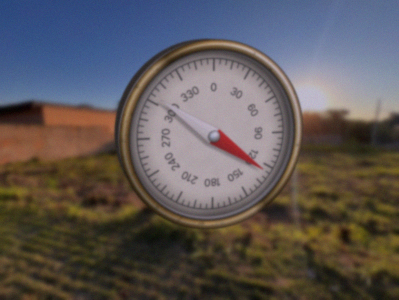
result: 125,°
